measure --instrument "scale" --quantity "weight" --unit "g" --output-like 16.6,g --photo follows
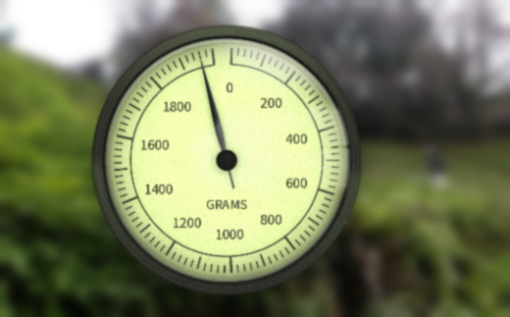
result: 1960,g
